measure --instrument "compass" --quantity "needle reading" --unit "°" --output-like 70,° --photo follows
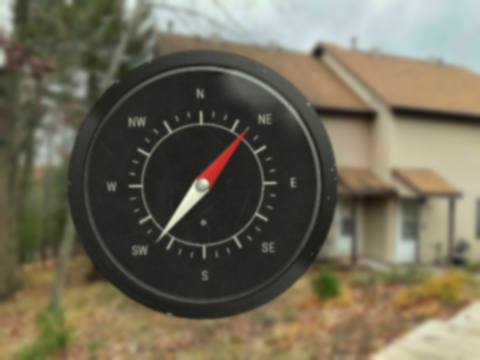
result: 40,°
